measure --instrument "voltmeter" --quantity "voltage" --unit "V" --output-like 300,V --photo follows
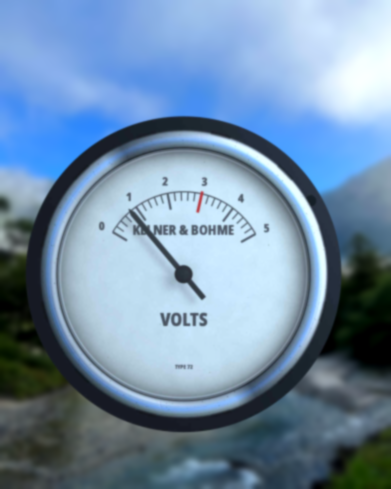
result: 0.8,V
